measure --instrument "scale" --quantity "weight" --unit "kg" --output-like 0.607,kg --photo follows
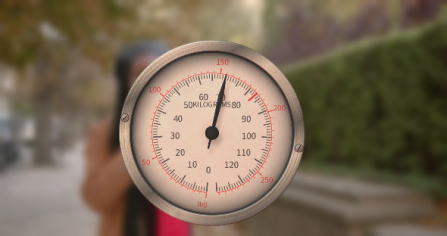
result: 70,kg
